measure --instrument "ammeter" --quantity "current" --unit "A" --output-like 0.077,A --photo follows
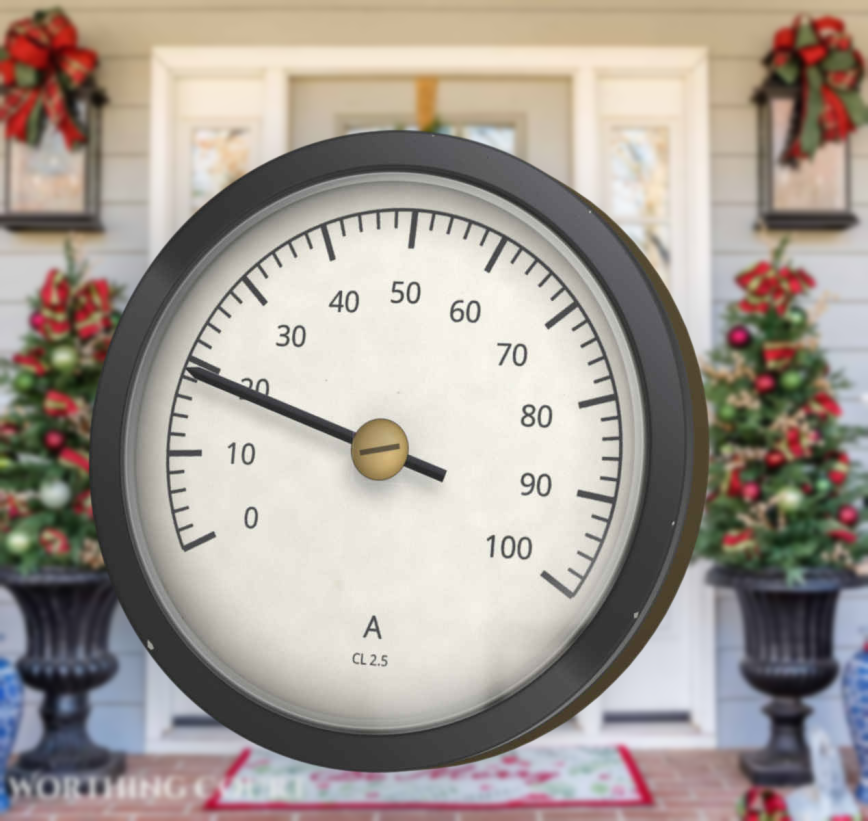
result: 19,A
